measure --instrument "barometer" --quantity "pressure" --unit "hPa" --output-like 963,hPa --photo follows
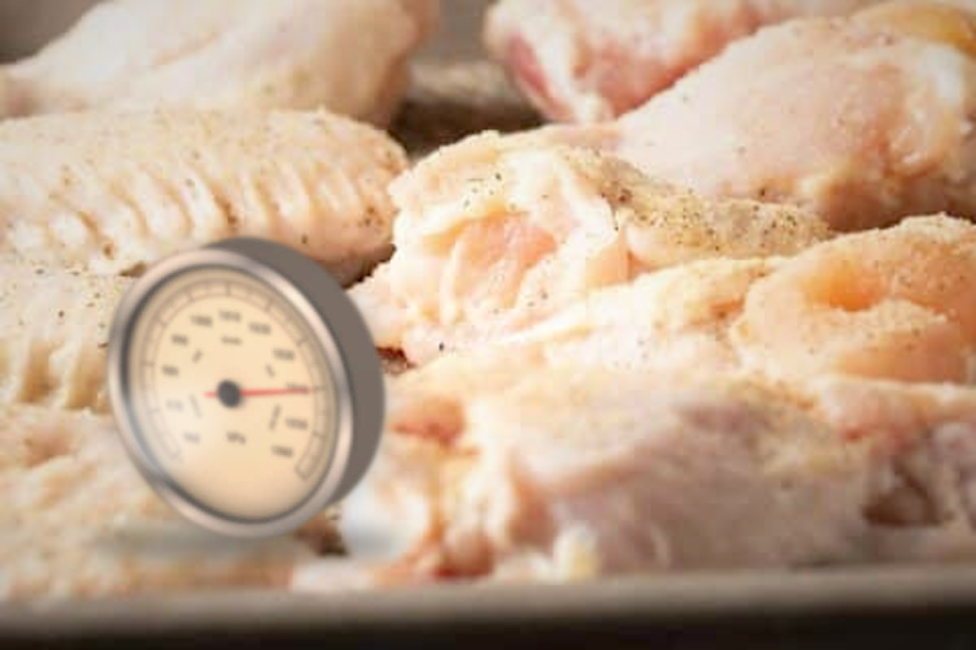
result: 1040,hPa
